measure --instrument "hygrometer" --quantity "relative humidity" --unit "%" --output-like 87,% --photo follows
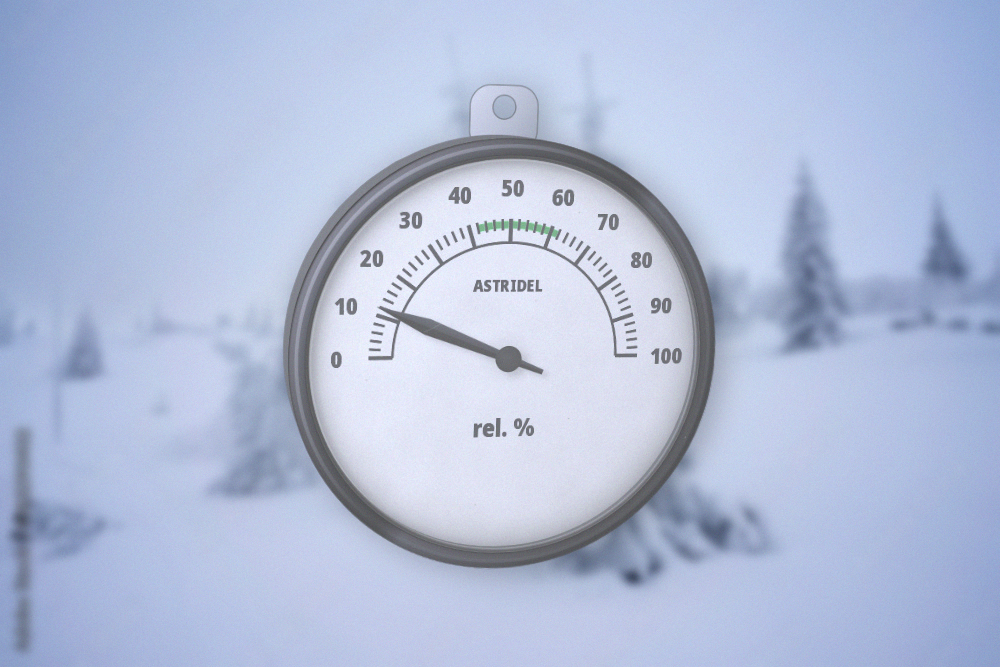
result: 12,%
